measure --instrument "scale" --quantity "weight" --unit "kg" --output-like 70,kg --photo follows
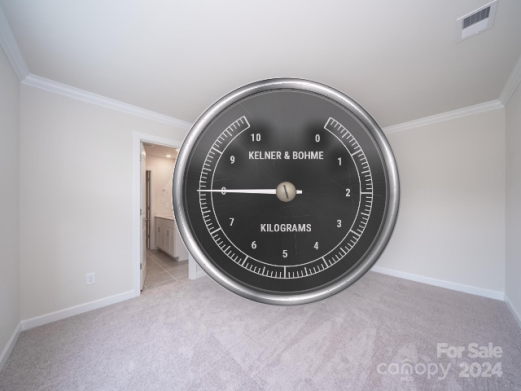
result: 8,kg
